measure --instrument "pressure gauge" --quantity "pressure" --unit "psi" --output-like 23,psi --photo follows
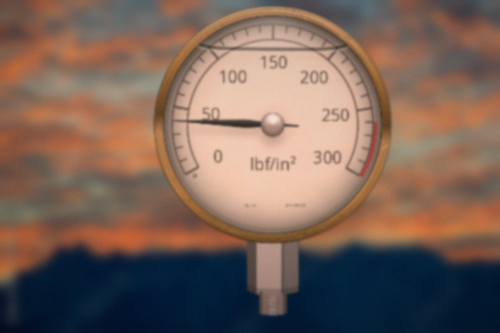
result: 40,psi
